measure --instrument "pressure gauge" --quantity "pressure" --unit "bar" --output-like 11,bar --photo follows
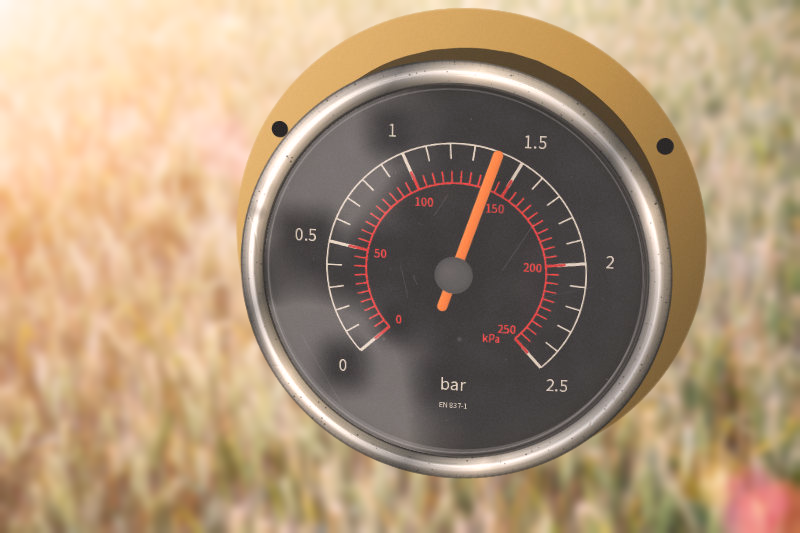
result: 1.4,bar
